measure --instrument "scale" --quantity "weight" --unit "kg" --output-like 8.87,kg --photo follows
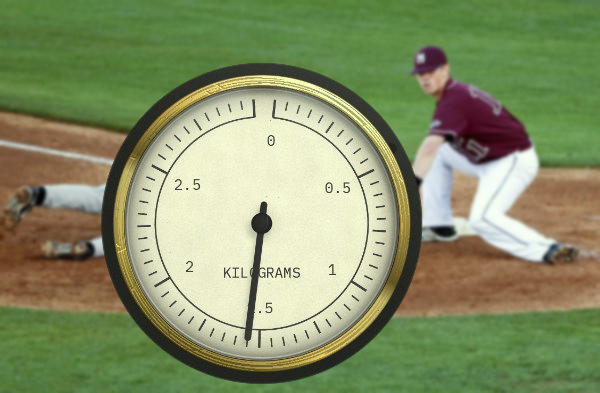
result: 1.55,kg
